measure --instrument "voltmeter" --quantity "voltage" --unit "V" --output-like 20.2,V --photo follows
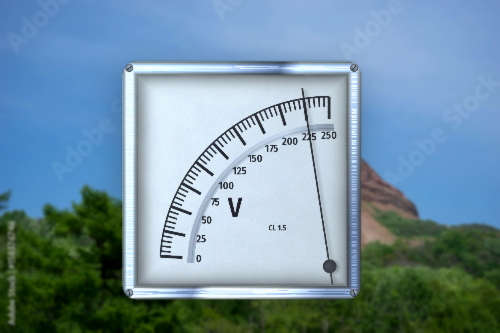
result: 225,V
